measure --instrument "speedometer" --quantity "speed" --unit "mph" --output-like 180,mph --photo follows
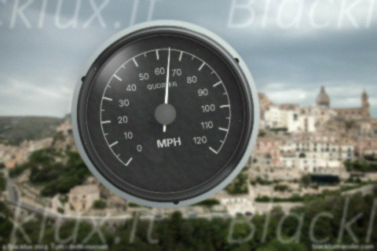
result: 65,mph
